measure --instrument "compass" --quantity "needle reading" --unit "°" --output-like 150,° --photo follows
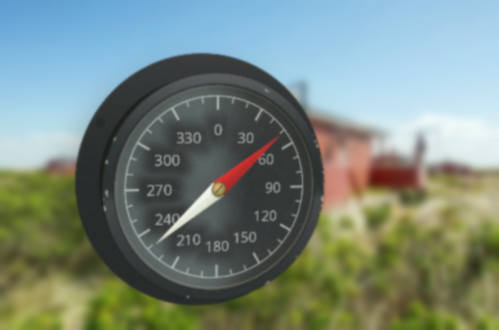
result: 50,°
